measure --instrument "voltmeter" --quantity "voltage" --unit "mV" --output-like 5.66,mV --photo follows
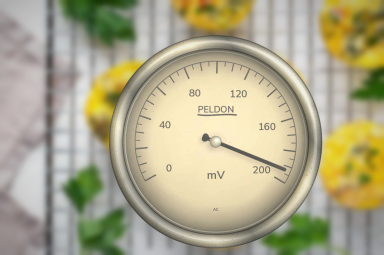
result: 192.5,mV
